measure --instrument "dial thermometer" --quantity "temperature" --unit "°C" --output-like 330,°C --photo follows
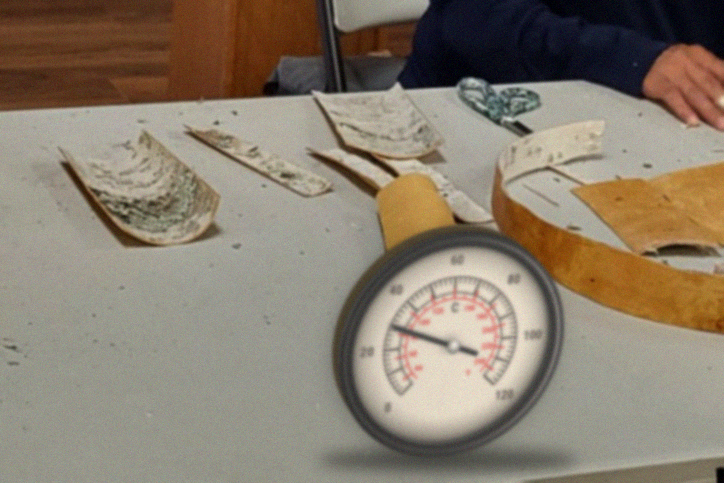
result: 30,°C
